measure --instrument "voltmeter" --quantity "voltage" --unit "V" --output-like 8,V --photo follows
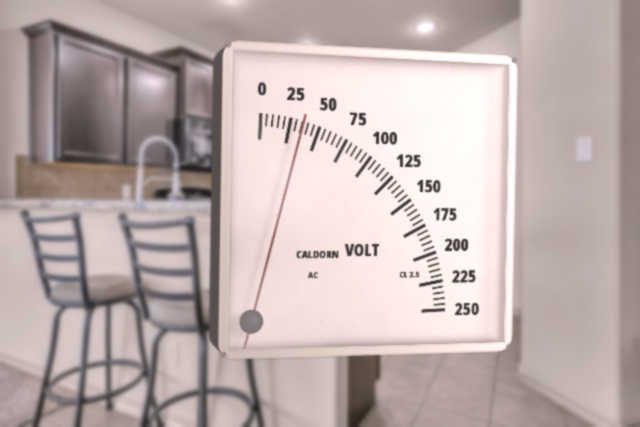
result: 35,V
